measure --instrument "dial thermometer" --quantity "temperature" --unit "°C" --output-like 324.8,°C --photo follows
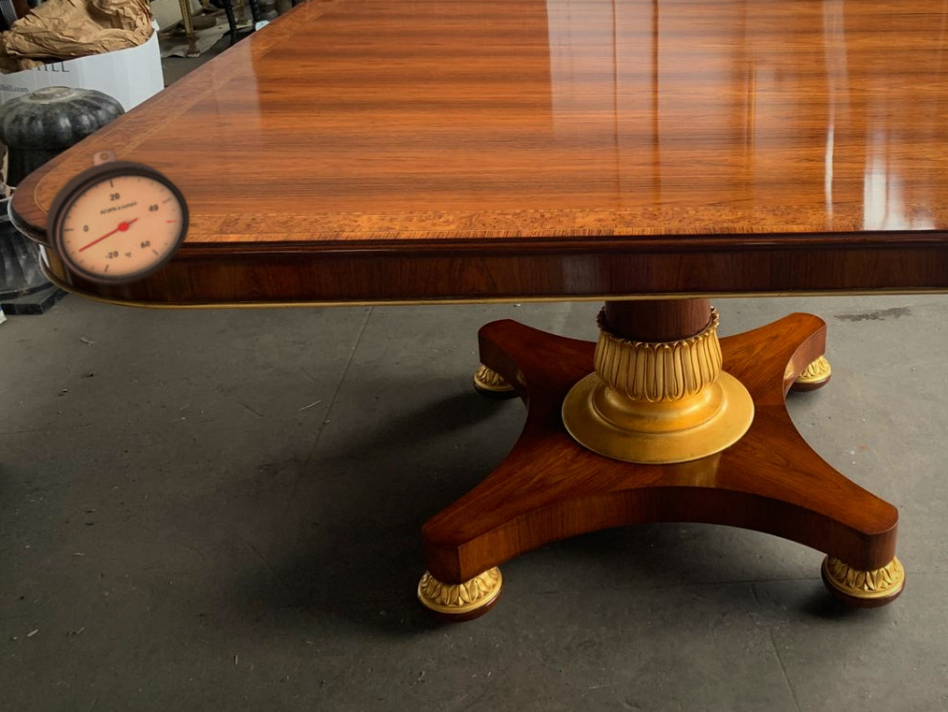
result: -8,°C
